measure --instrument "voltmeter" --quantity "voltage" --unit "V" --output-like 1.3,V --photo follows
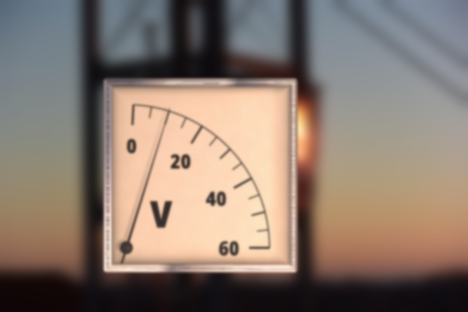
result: 10,V
